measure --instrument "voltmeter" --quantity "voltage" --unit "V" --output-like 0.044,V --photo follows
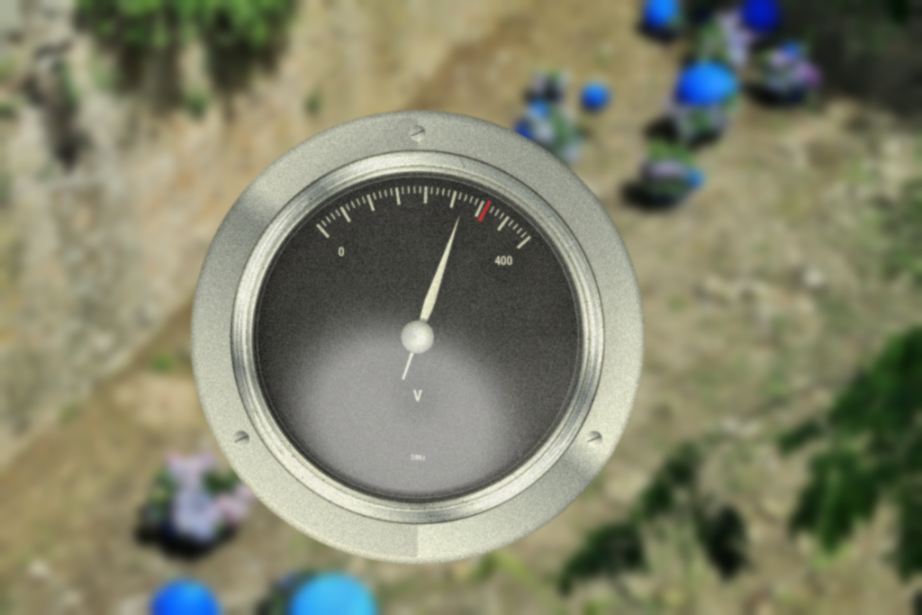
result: 270,V
